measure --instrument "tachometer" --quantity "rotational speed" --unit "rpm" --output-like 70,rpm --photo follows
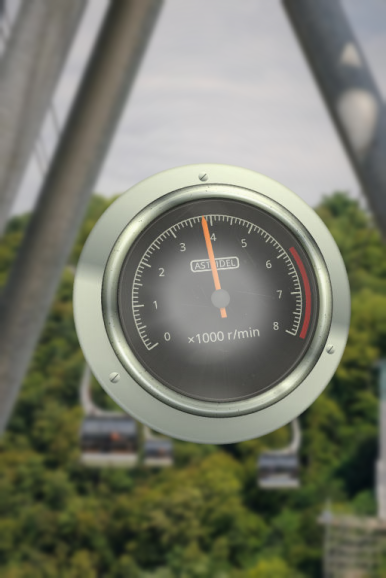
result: 3800,rpm
